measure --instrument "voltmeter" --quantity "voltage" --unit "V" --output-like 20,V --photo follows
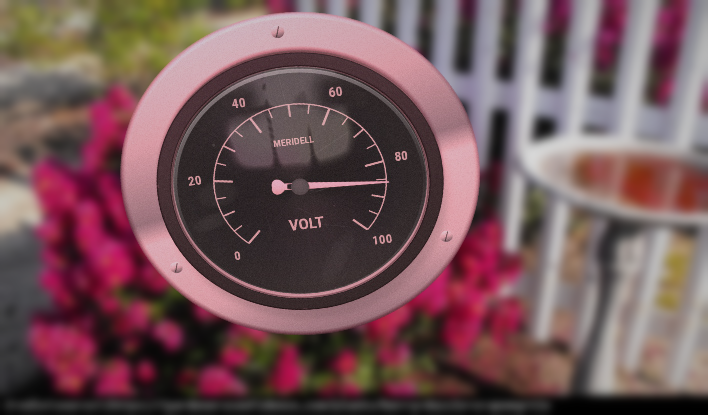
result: 85,V
